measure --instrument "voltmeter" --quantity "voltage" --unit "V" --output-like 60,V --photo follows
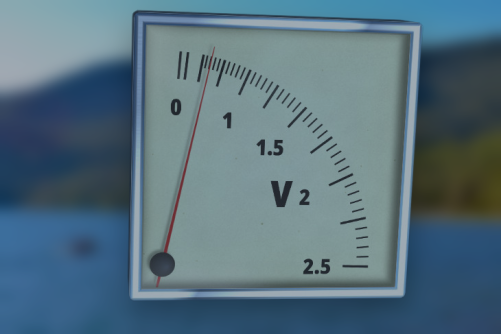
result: 0.6,V
